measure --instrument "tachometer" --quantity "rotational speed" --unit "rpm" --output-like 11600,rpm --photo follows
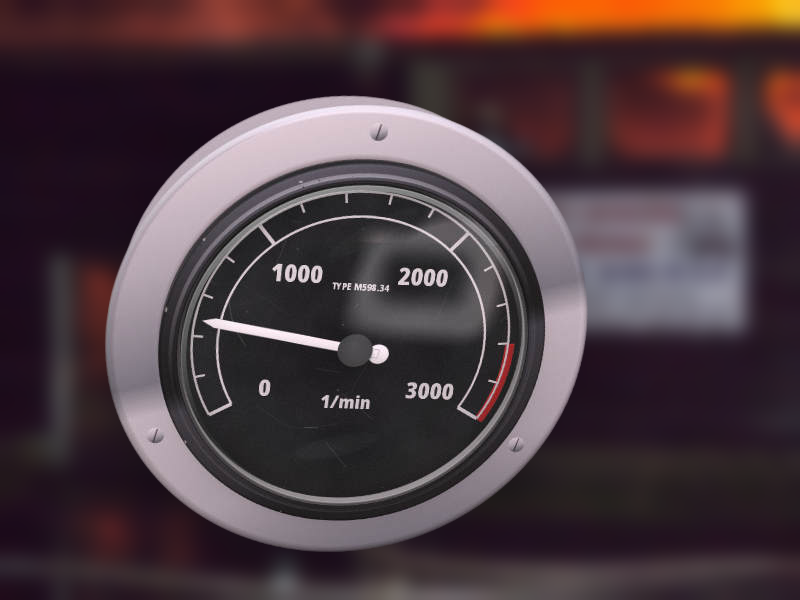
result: 500,rpm
